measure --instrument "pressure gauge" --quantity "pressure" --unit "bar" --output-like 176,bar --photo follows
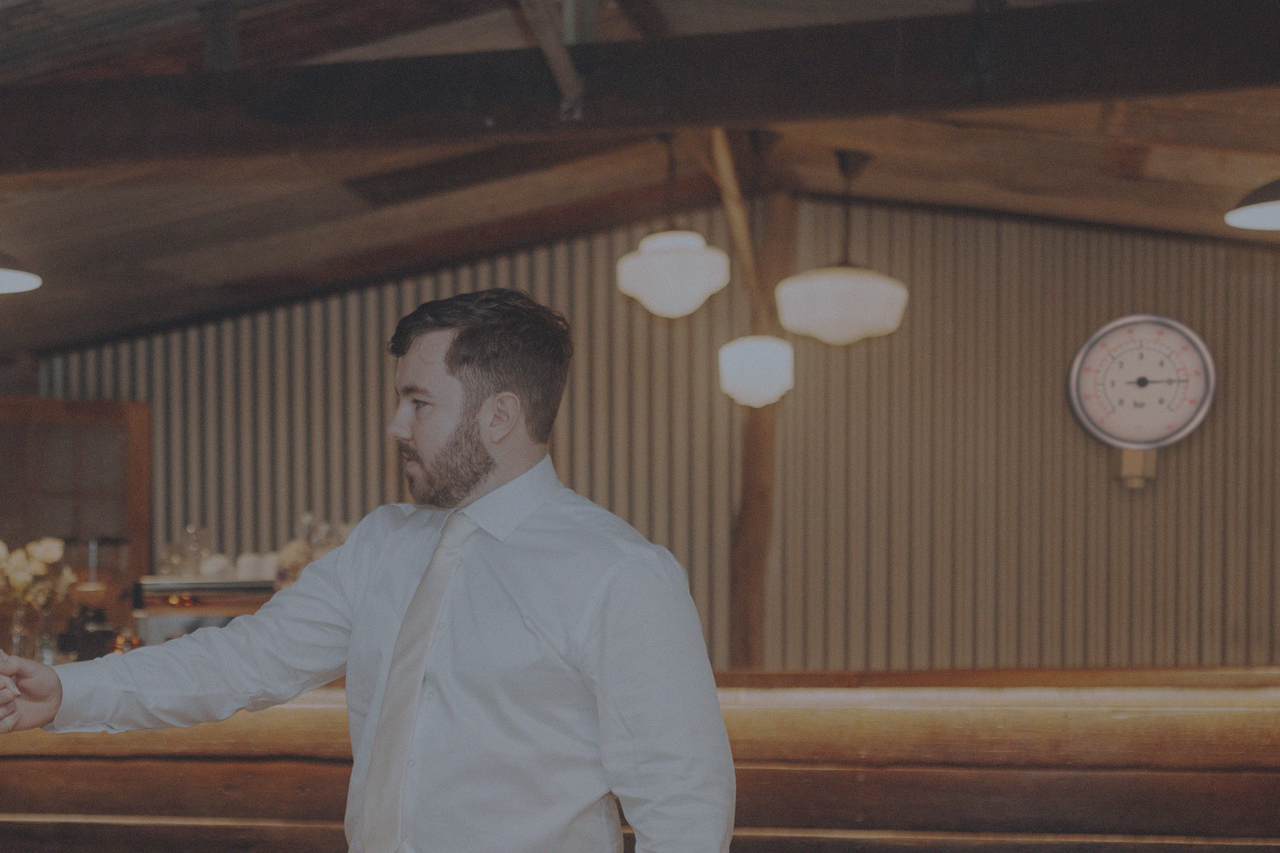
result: 5,bar
